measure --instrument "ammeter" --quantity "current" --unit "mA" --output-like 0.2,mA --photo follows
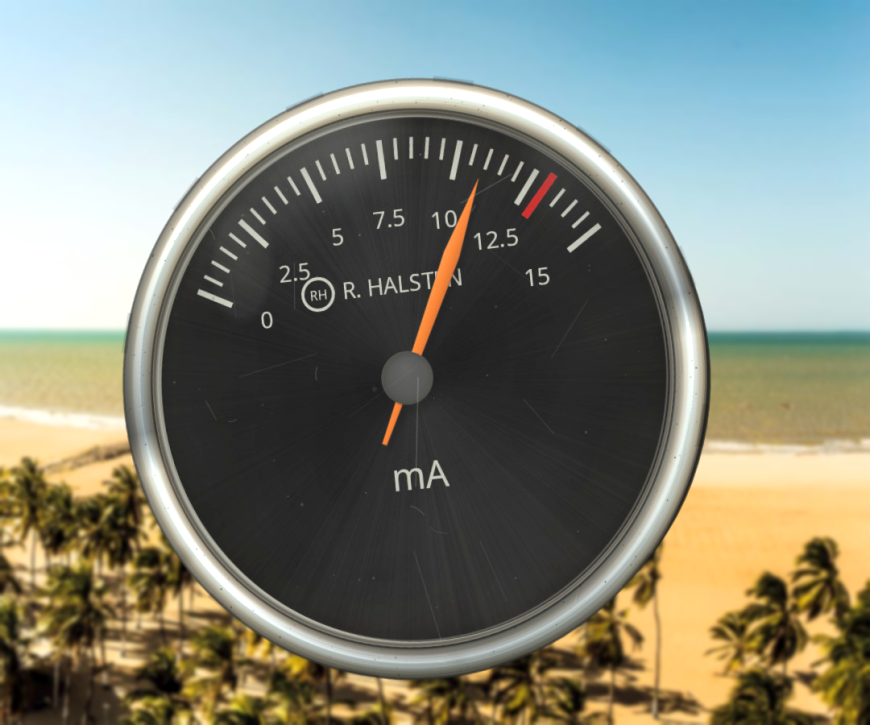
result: 11,mA
